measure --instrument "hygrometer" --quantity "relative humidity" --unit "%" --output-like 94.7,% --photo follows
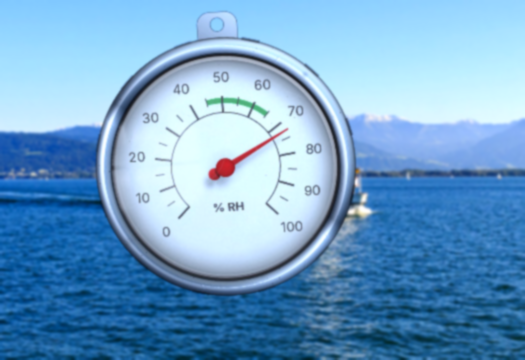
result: 72.5,%
